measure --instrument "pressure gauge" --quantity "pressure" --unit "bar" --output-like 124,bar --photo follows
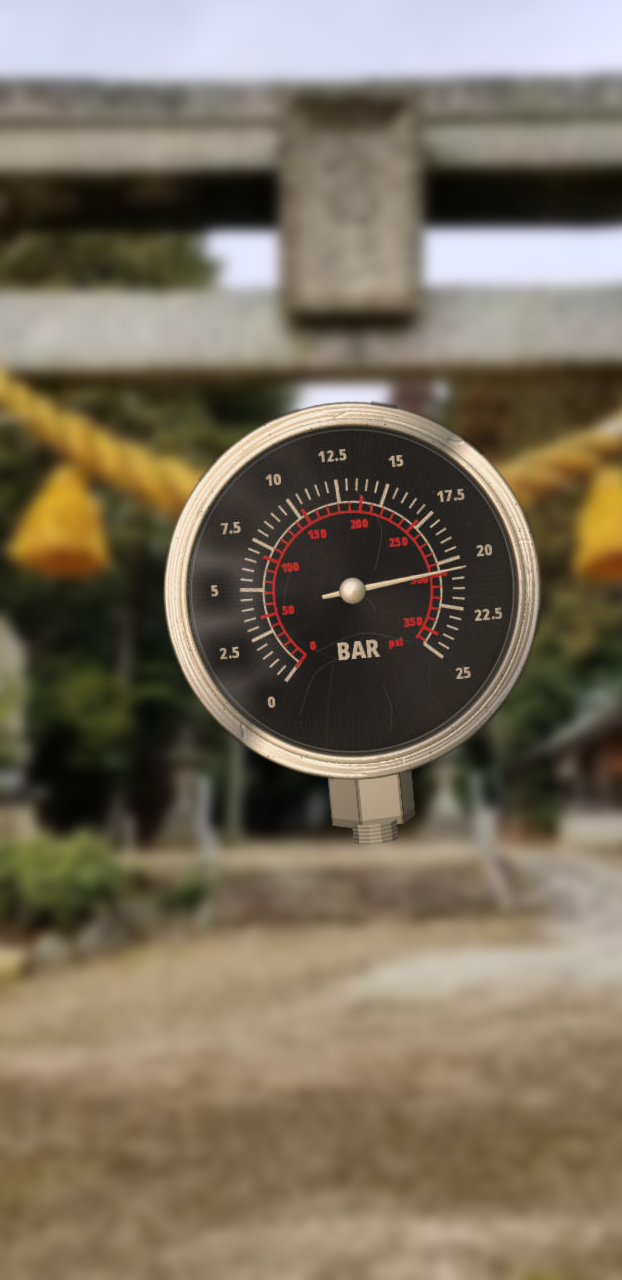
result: 20.5,bar
